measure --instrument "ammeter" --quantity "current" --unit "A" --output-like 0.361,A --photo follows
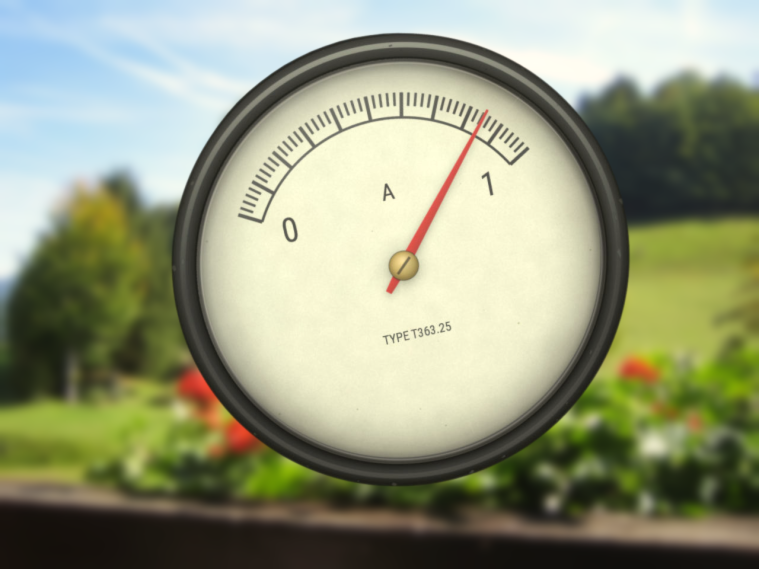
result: 0.84,A
